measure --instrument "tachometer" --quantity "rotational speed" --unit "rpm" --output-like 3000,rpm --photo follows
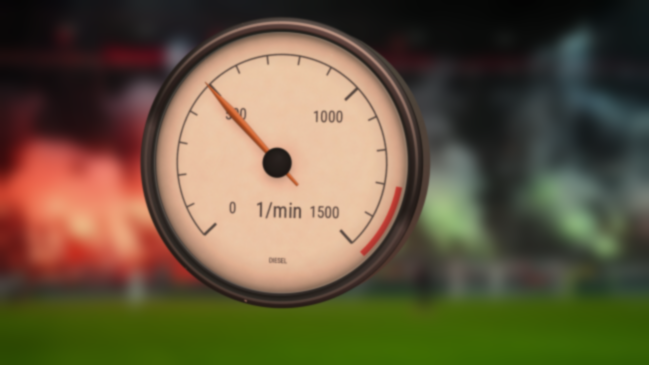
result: 500,rpm
